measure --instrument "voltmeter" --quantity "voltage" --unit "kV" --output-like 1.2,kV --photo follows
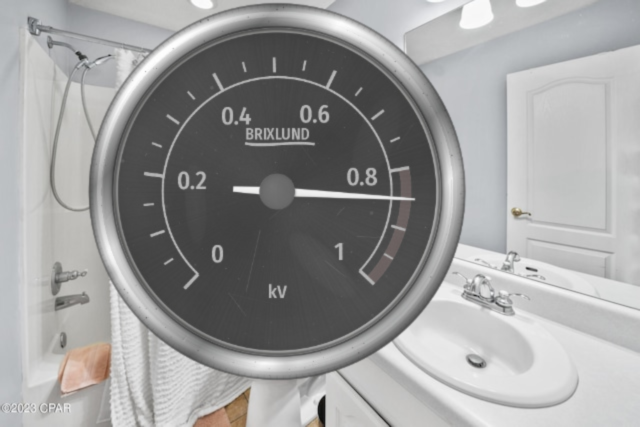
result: 0.85,kV
